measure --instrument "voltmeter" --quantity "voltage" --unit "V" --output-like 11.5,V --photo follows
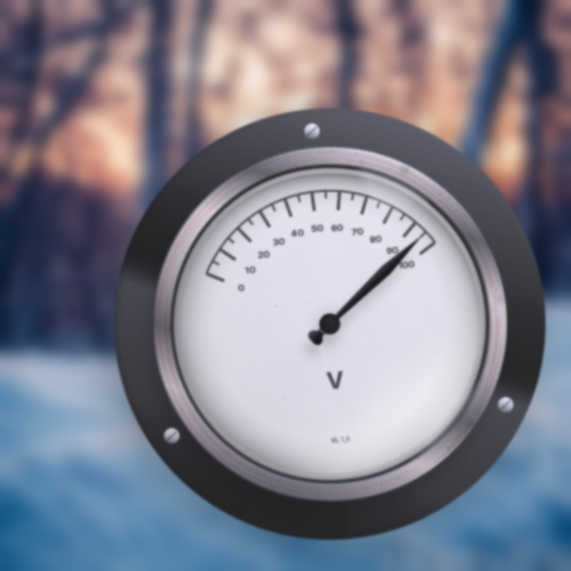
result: 95,V
